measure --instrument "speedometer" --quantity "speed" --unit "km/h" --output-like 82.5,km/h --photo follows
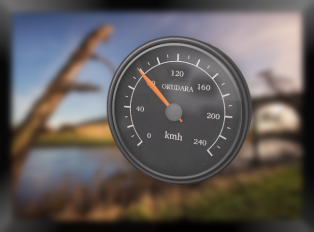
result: 80,km/h
